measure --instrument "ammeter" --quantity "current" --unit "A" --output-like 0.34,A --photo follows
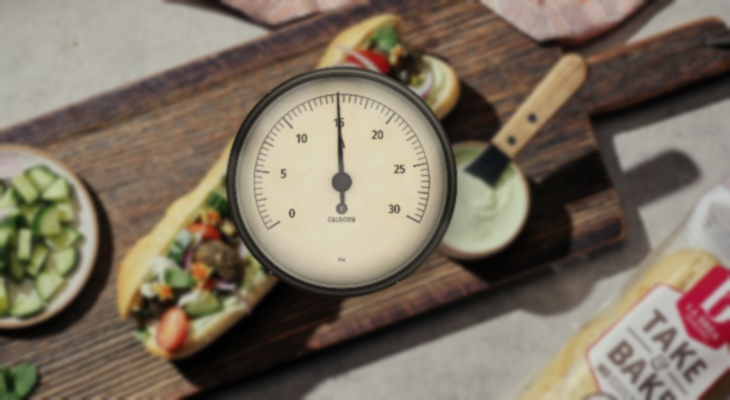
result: 15,A
